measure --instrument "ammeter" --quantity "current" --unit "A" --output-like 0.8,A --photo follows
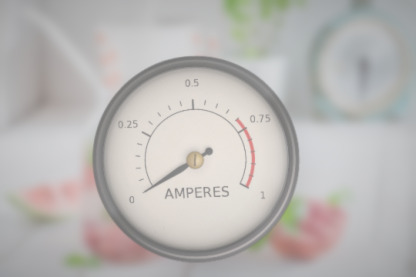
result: 0,A
